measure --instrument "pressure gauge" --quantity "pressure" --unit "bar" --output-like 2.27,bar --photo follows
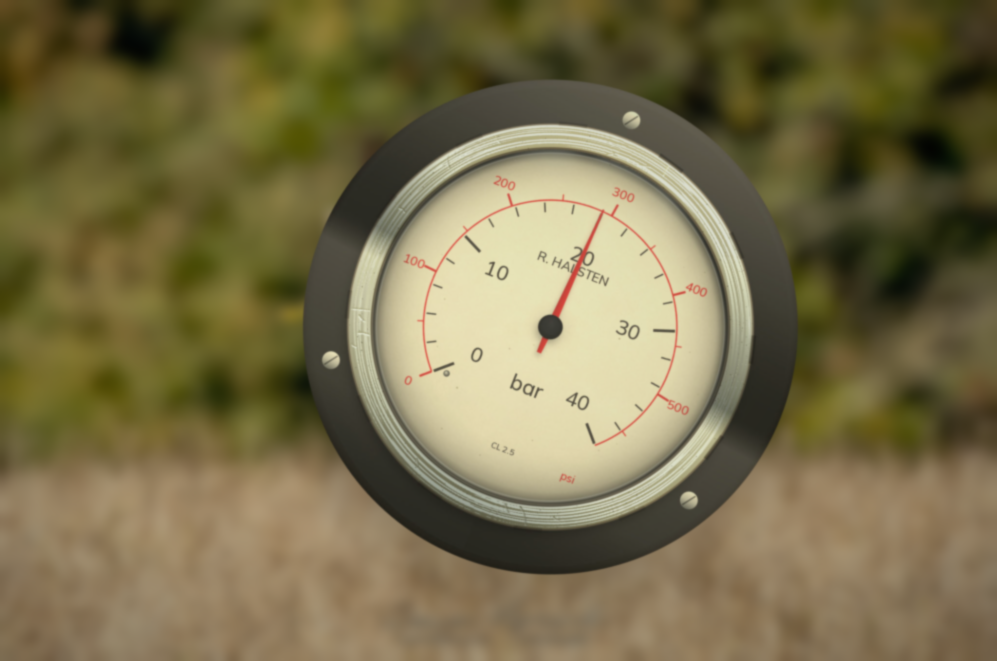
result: 20,bar
